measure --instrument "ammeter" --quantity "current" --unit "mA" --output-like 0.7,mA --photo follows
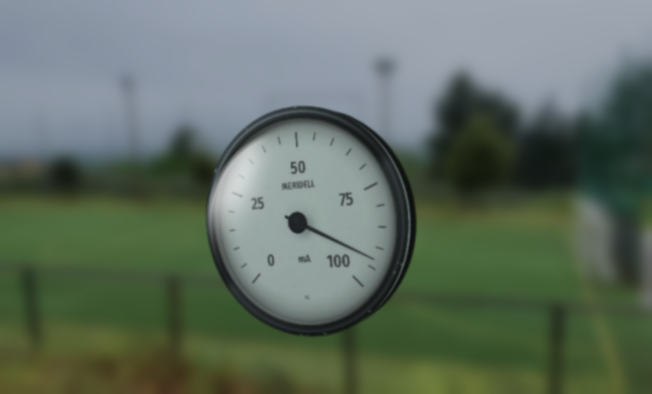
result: 92.5,mA
